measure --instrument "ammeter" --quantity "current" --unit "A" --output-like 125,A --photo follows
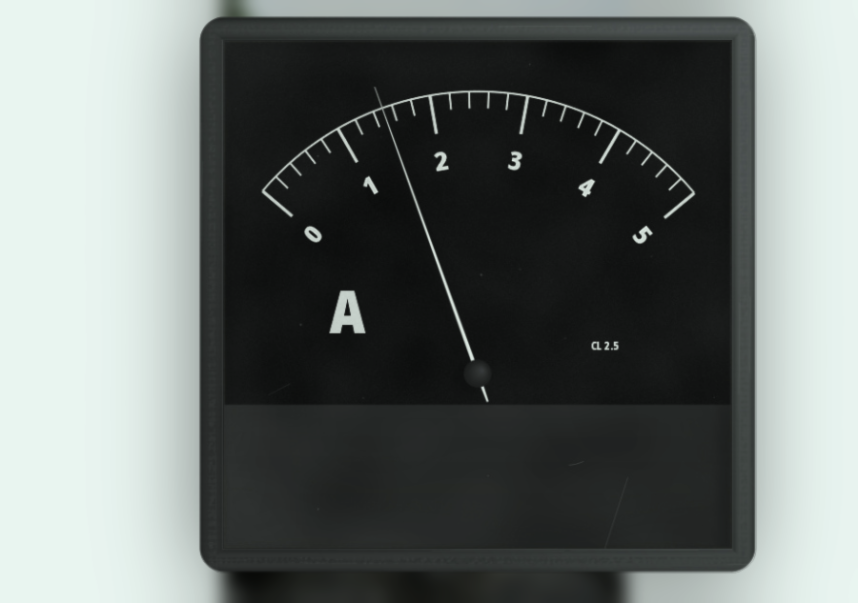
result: 1.5,A
